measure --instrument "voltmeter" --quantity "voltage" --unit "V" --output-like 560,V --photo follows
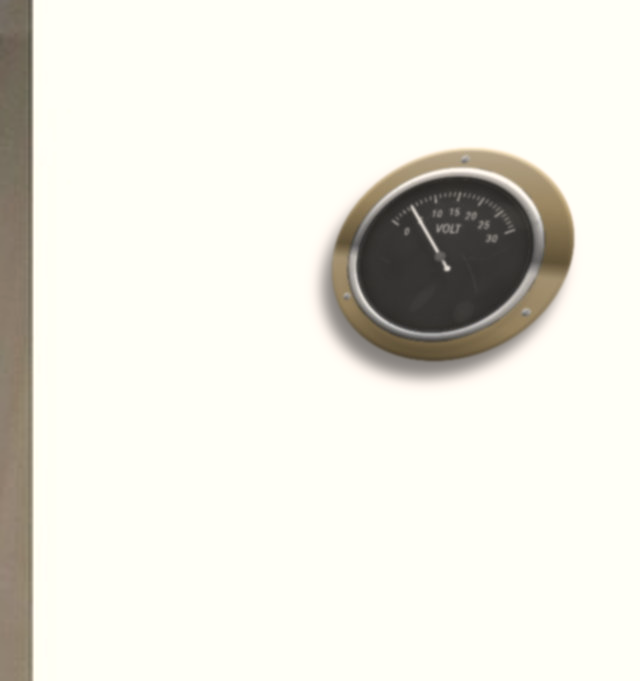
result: 5,V
